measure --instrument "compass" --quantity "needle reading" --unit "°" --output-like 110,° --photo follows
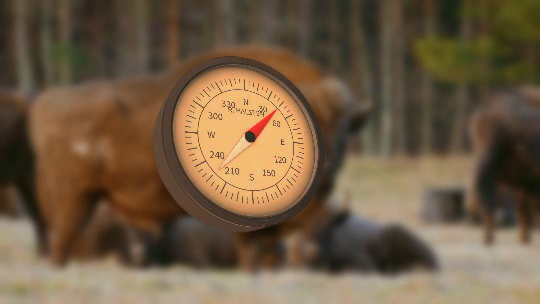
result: 45,°
